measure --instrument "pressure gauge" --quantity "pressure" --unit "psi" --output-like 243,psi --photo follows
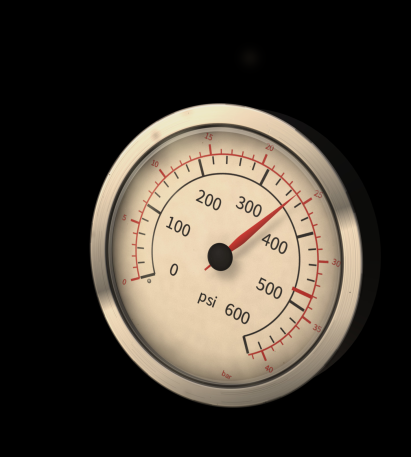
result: 350,psi
